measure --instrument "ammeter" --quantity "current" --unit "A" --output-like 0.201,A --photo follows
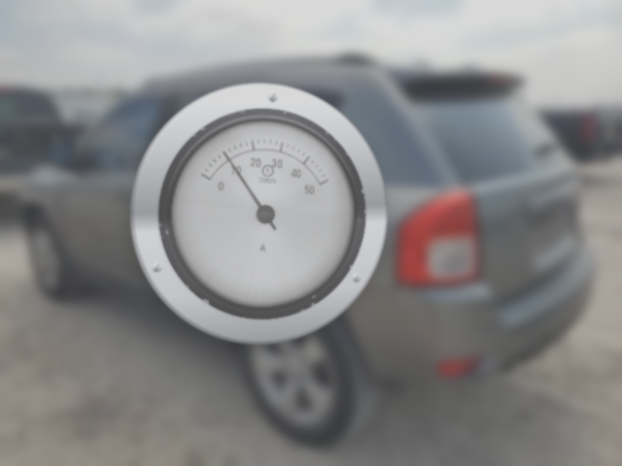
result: 10,A
